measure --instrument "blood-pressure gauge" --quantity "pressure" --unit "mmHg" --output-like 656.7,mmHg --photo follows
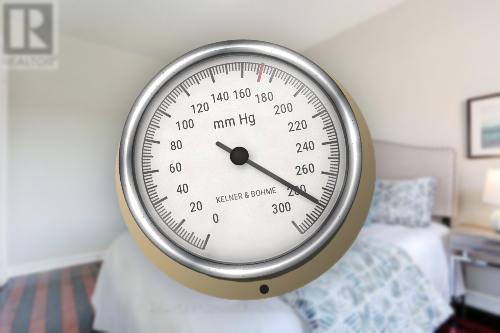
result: 280,mmHg
